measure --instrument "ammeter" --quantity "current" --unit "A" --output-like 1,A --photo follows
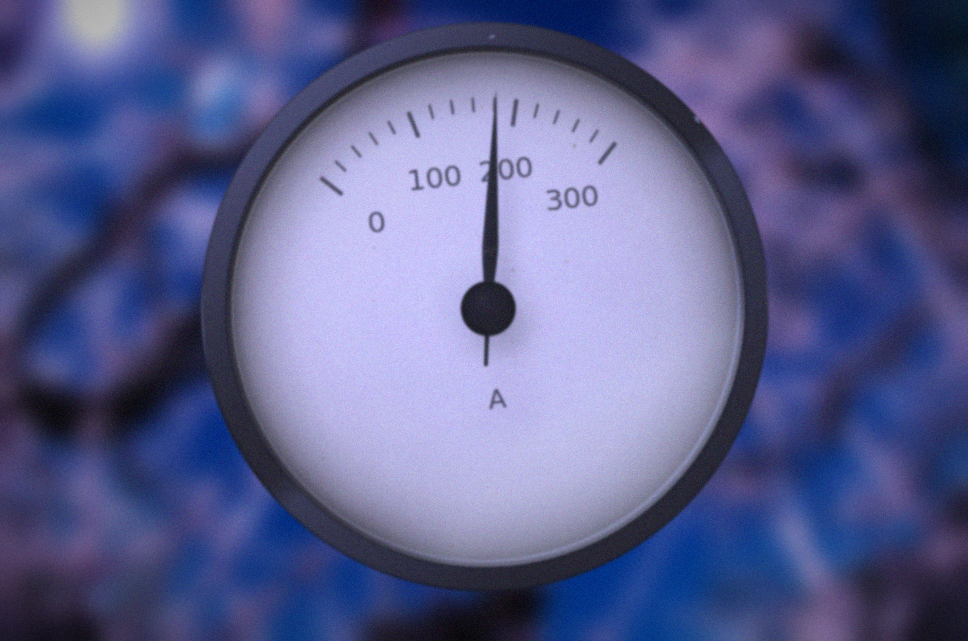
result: 180,A
